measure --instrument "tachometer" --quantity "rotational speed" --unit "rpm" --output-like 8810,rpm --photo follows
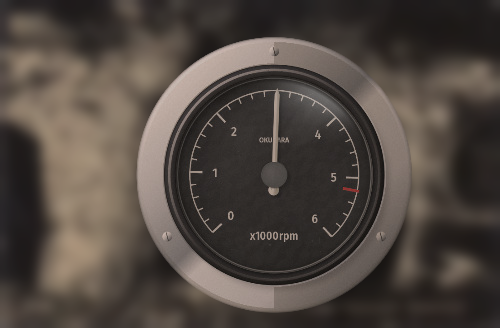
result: 3000,rpm
